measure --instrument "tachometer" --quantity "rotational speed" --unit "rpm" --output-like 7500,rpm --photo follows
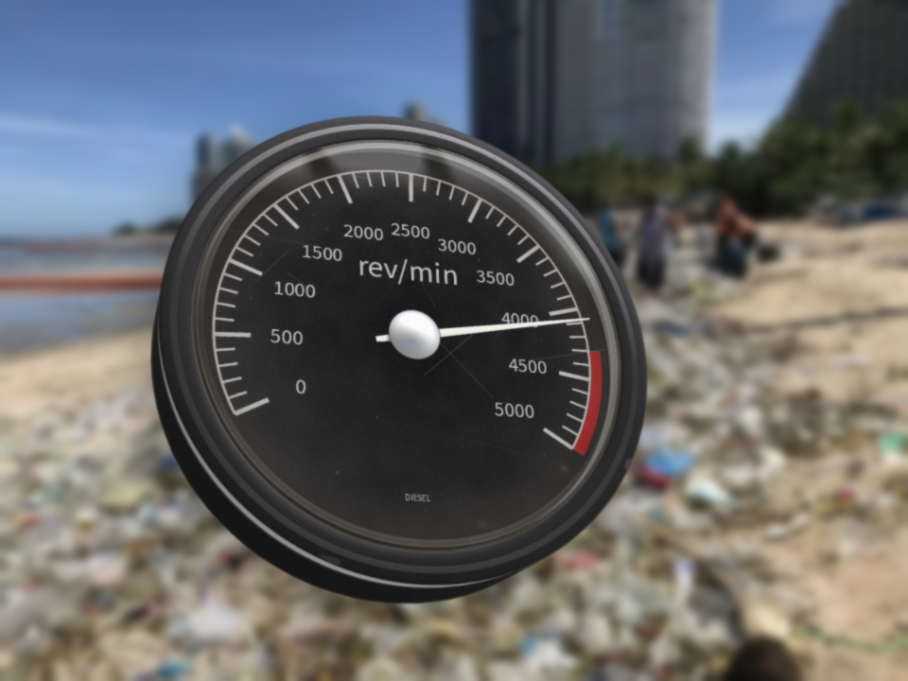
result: 4100,rpm
